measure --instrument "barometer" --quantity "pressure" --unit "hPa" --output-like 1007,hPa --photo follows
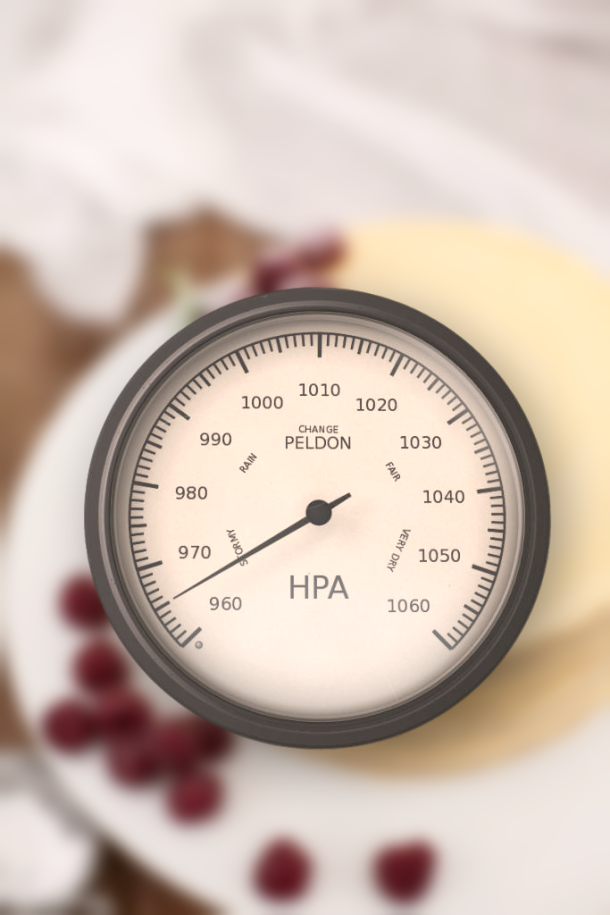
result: 965,hPa
